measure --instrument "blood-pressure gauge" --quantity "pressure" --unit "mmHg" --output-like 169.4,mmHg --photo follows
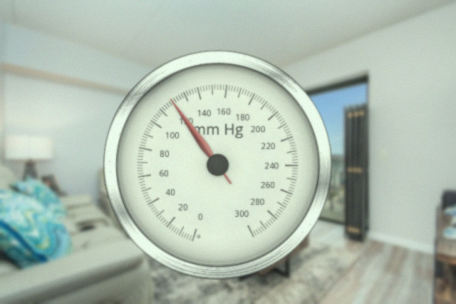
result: 120,mmHg
